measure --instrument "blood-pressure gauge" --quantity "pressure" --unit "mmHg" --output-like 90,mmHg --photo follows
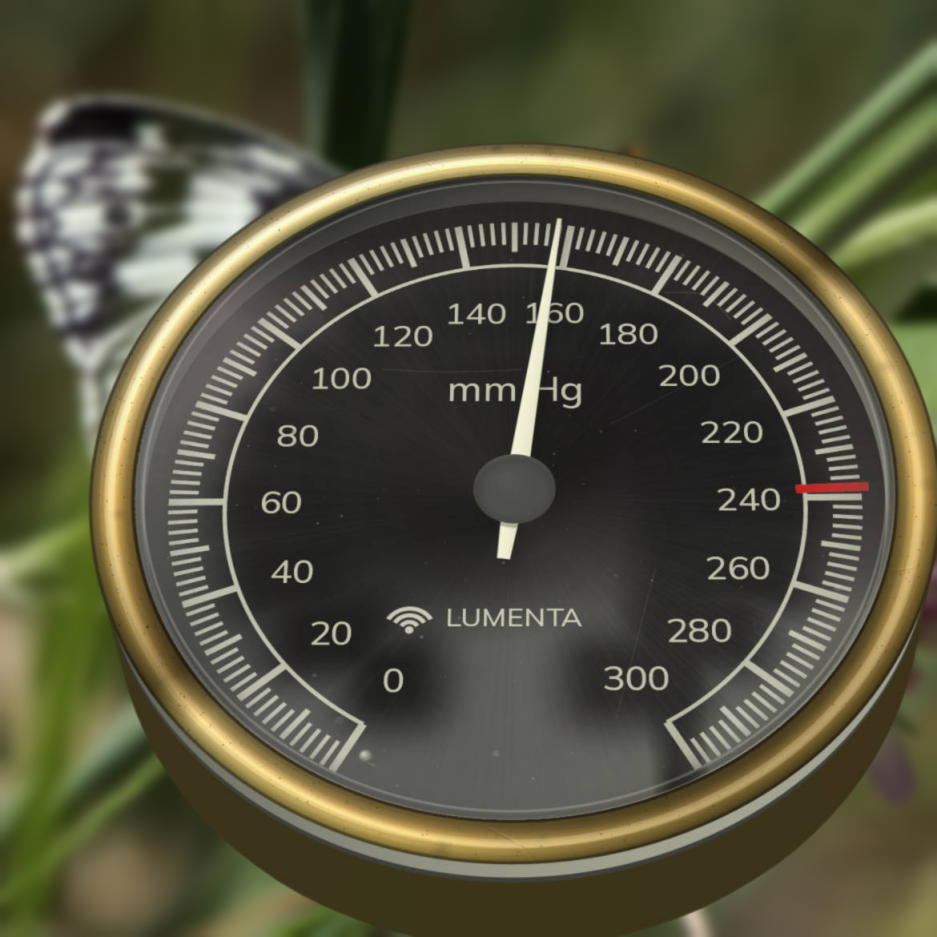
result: 158,mmHg
